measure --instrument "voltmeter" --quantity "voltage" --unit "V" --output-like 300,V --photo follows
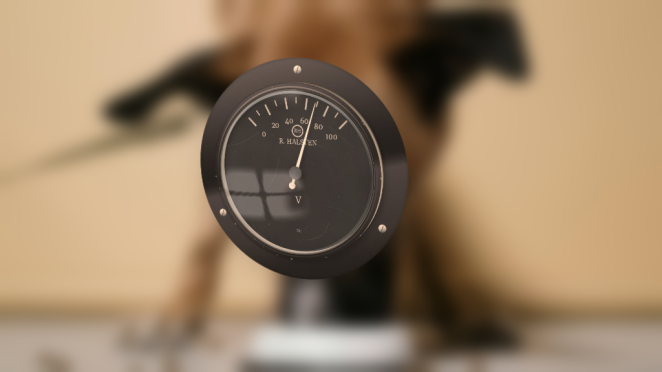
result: 70,V
